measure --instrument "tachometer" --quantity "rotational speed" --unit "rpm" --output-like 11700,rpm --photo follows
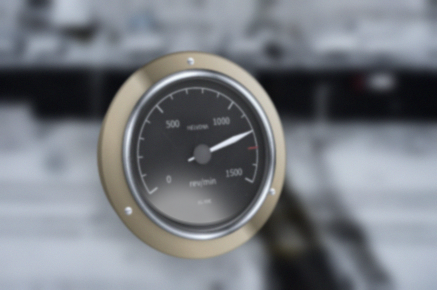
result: 1200,rpm
